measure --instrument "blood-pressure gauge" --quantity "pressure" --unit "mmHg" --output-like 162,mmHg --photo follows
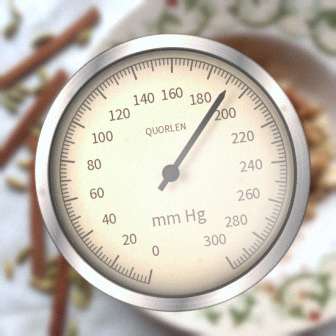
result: 192,mmHg
